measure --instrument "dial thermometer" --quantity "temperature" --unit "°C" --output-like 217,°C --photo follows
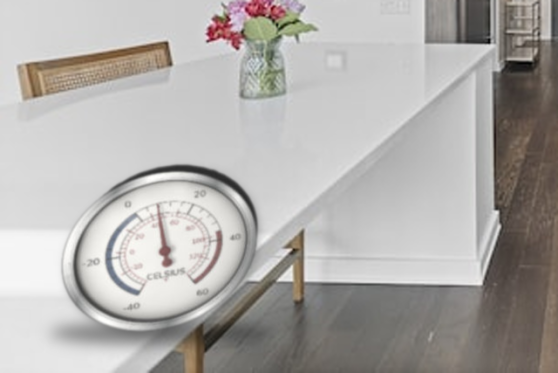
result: 8,°C
